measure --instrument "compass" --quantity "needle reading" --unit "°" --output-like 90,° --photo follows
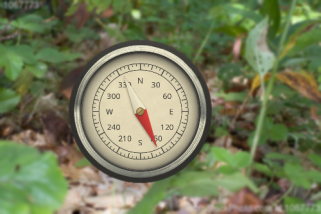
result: 155,°
